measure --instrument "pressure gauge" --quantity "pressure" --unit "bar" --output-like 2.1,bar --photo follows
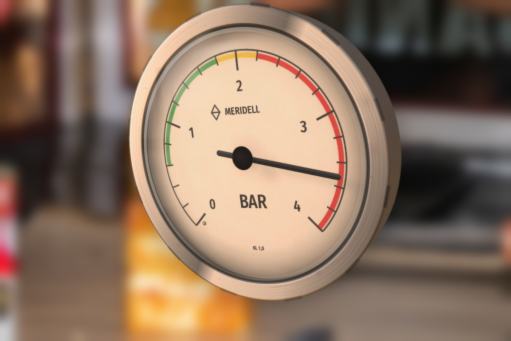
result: 3.5,bar
